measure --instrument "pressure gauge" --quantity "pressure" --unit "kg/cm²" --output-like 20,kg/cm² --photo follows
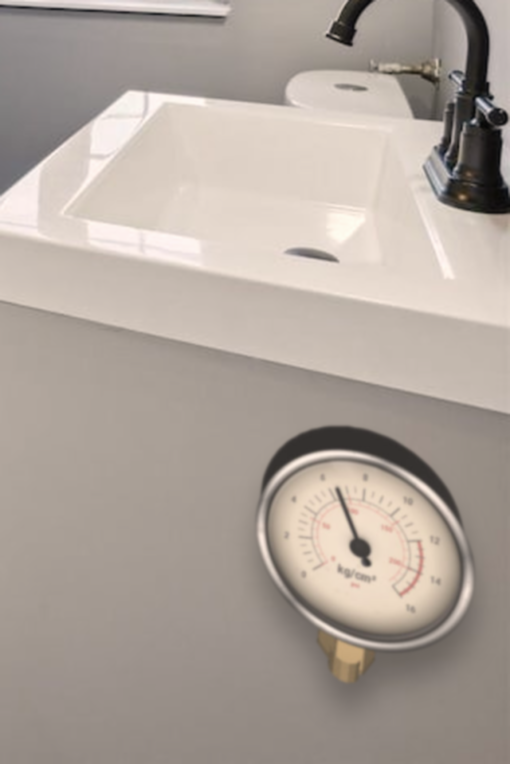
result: 6.5,kg/cm²
